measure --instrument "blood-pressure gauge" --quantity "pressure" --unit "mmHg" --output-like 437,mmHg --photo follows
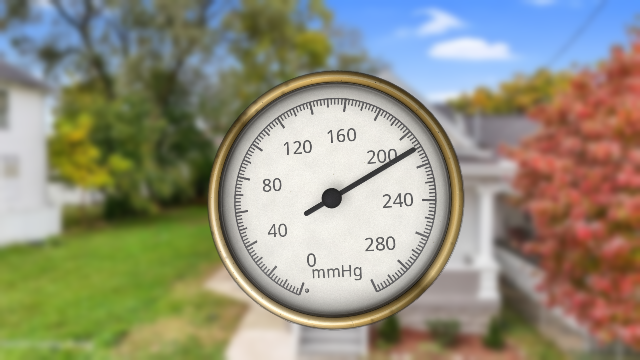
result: 210,mmHg
